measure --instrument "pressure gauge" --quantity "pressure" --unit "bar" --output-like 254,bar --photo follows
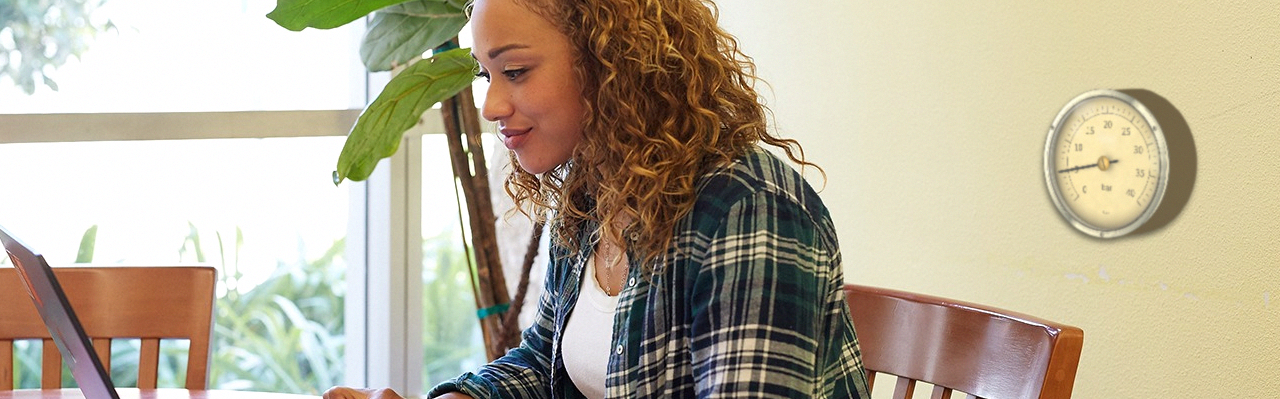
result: 5,bar
